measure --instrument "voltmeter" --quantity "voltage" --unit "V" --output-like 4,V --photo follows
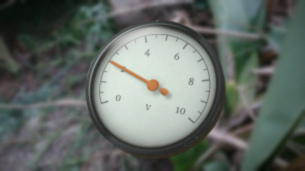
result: 2,V
